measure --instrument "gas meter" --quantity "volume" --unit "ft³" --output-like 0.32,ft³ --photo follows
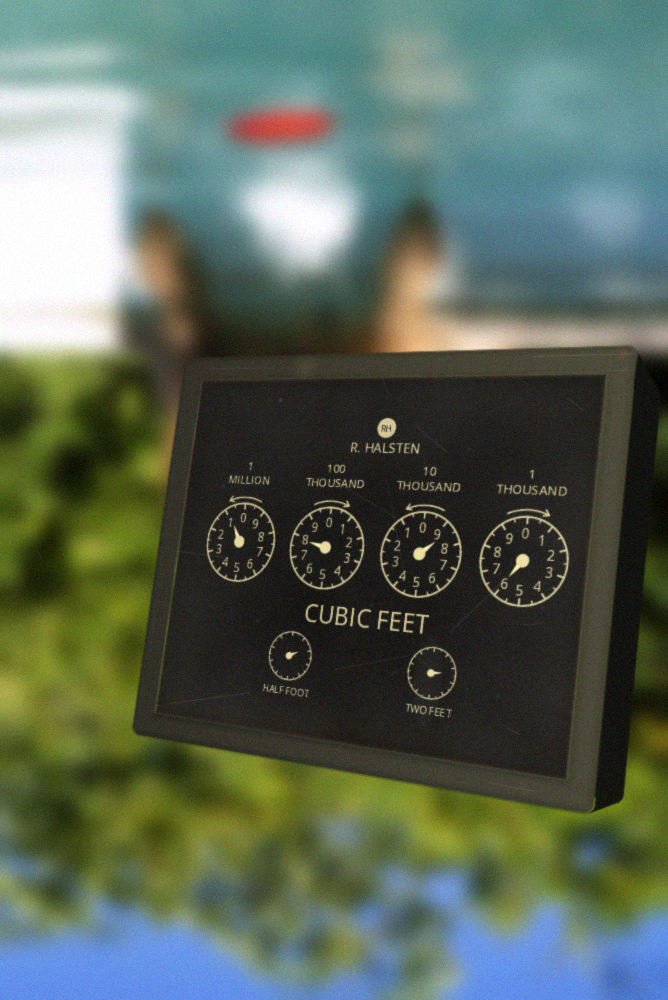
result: 78600,ft³
